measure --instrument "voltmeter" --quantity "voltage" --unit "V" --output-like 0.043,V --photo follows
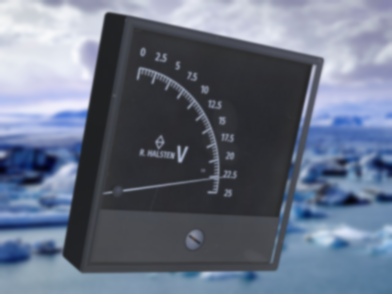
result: 22.5,V
